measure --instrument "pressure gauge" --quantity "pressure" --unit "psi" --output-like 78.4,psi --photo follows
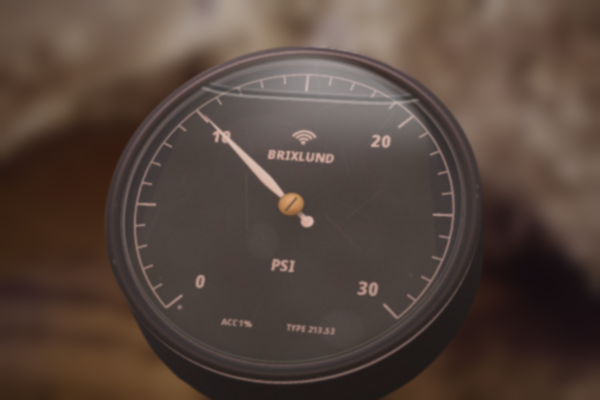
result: 10,psi
